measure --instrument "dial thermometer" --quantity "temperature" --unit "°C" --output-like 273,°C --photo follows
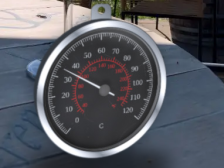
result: 35,°C
